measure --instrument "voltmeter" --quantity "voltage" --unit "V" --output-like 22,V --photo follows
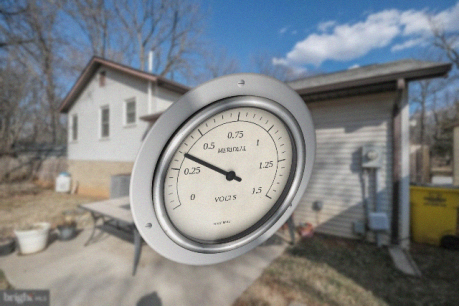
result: 0.35,V
